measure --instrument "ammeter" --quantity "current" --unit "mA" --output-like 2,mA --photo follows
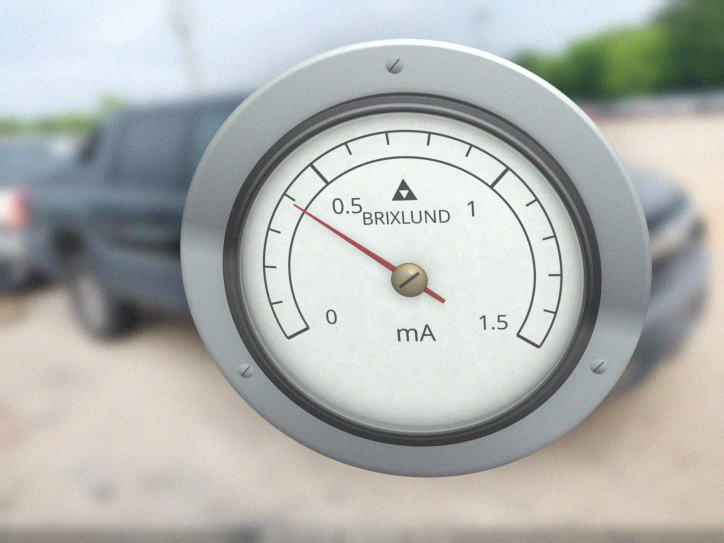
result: 0.4,mA
